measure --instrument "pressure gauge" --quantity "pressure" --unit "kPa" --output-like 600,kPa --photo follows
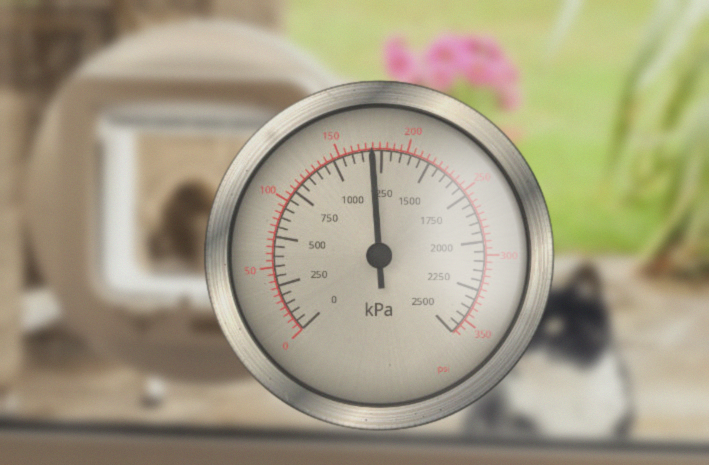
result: 1200,kPa
